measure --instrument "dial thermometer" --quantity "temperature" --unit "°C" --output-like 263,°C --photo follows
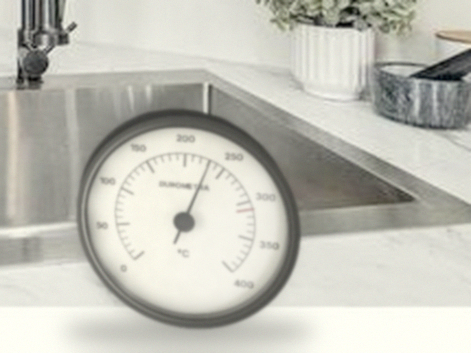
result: 230,°C
